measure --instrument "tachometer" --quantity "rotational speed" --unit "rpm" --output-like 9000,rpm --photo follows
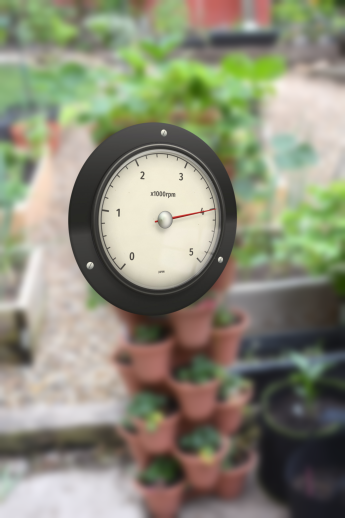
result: 4000,rpm
